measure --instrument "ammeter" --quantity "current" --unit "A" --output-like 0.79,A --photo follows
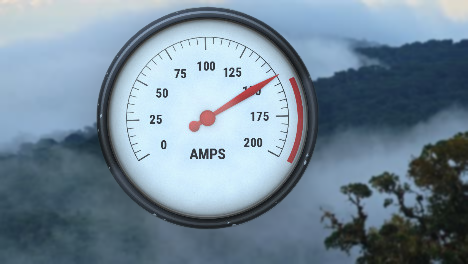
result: 150,A
